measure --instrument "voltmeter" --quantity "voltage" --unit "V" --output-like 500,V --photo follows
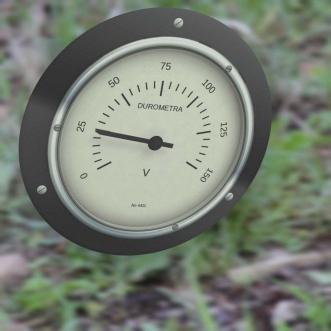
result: 25,V
